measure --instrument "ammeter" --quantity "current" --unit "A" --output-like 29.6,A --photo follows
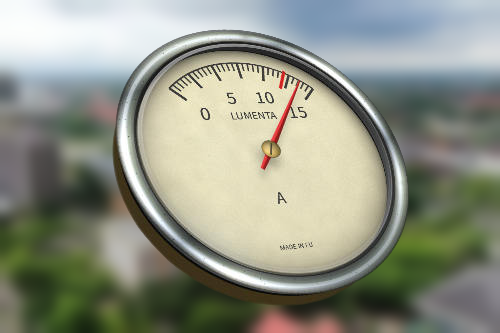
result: 13.5,A
